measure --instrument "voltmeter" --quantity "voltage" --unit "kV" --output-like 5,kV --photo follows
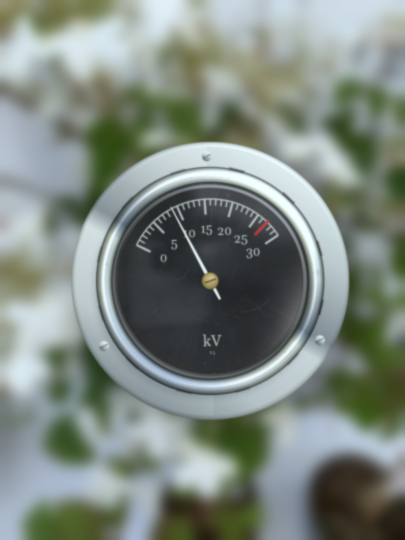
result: 9,kV
